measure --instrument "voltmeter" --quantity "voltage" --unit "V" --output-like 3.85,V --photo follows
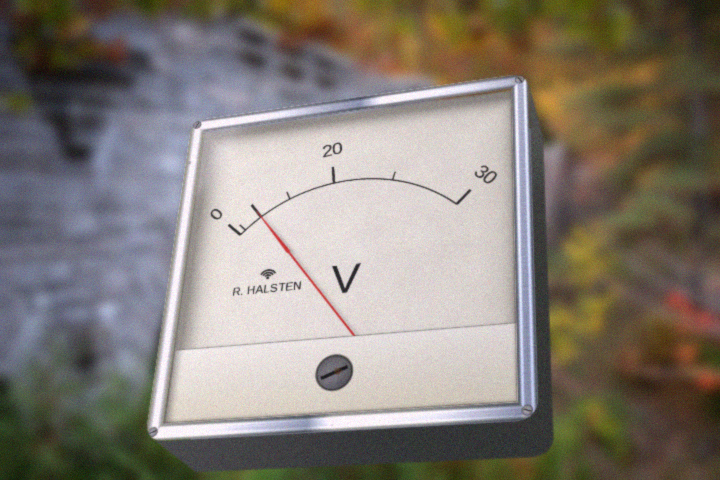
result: 10,V
